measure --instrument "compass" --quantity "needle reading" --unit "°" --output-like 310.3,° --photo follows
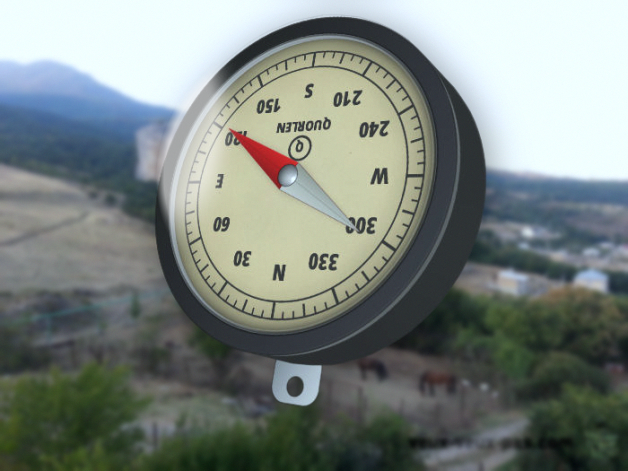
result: 122.5,°
